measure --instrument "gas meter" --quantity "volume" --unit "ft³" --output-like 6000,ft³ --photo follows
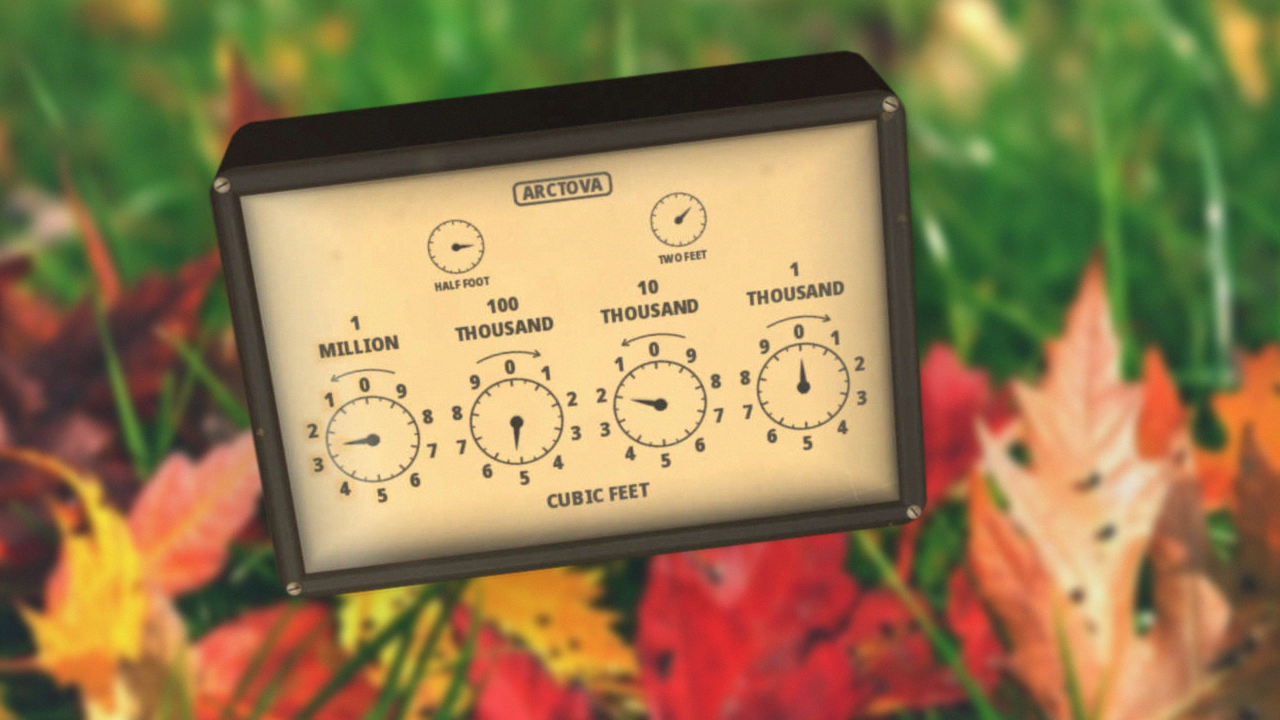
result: 252000,ft³
